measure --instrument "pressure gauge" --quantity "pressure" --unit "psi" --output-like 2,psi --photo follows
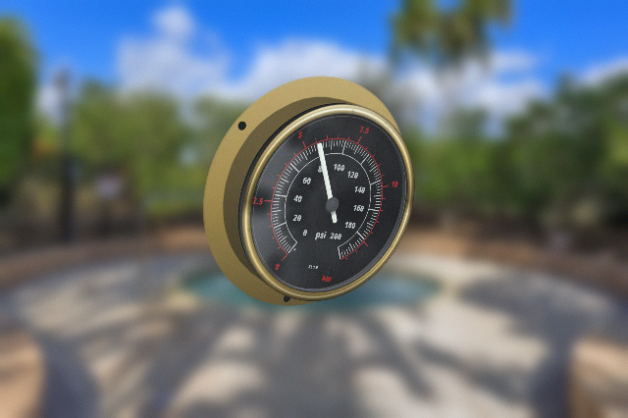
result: 80,psi
